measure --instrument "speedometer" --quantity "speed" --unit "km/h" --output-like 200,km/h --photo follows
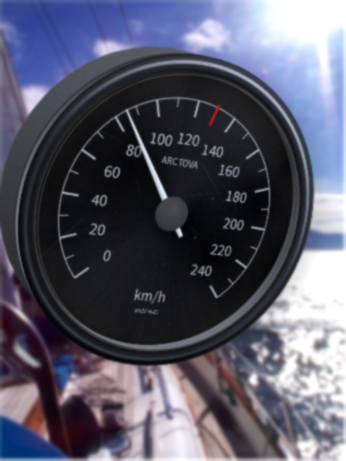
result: 85,km/h
